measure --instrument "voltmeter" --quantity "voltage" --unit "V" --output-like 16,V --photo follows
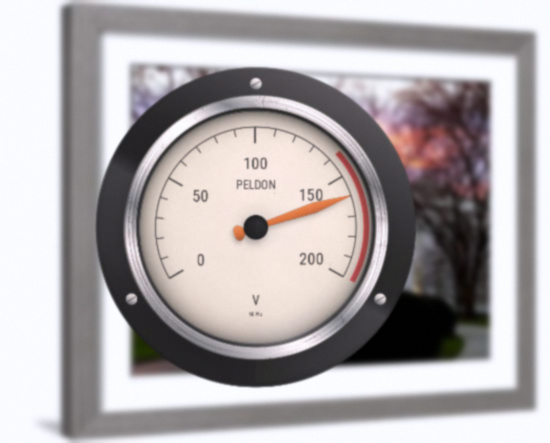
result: 160,V
